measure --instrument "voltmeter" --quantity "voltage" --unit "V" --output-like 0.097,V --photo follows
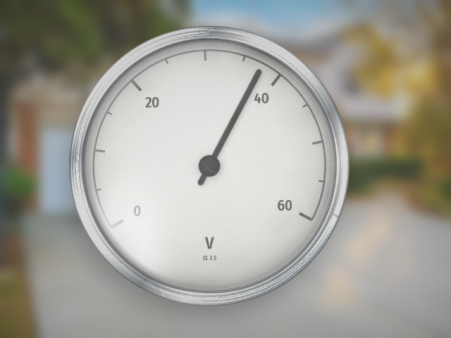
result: 37.5,V
